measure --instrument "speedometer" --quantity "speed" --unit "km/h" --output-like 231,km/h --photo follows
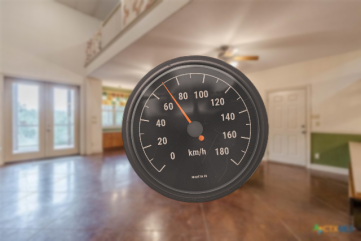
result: 70,km/h
